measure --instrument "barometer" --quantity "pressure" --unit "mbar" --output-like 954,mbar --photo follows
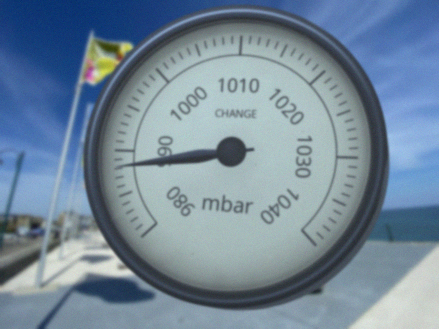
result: 988,mbar
